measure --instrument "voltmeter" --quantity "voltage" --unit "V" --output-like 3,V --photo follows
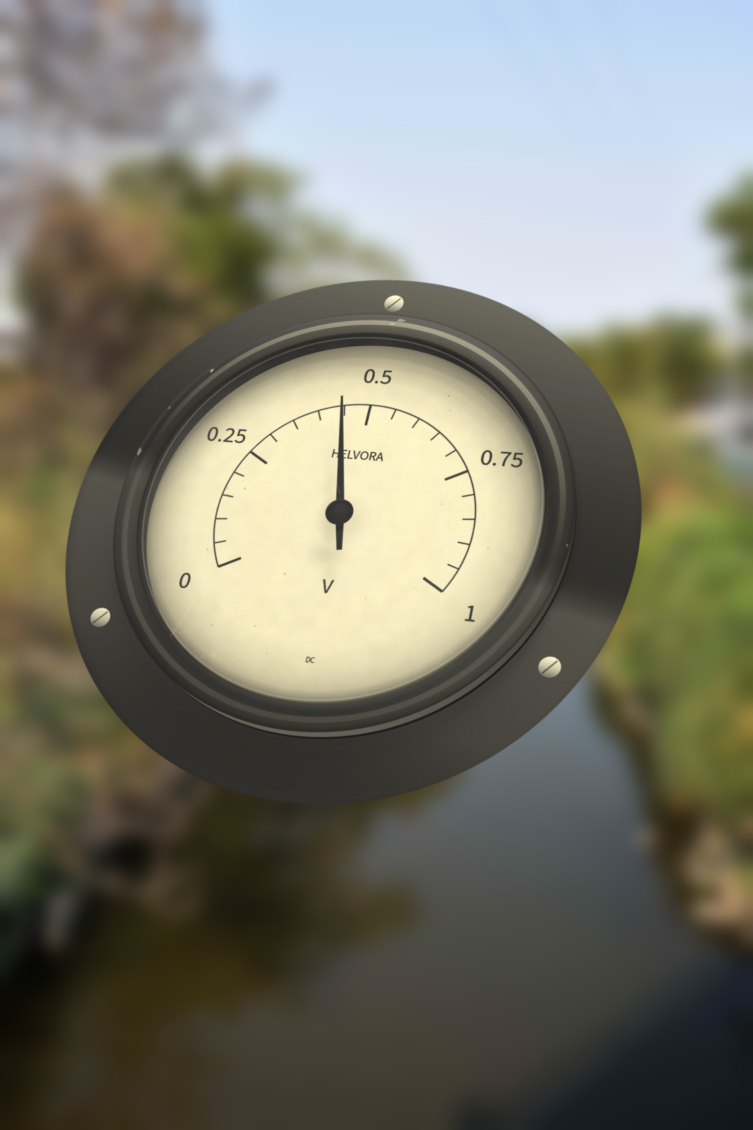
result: 0.45,V
